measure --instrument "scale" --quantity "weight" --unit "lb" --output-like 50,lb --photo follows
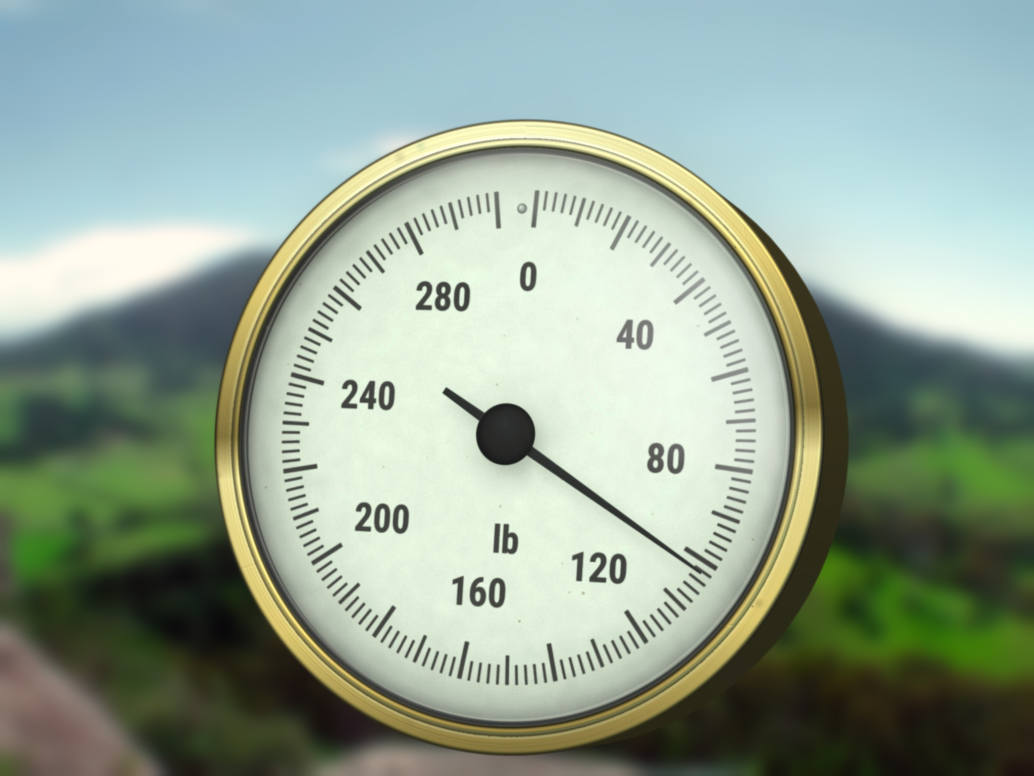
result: 102,lb
